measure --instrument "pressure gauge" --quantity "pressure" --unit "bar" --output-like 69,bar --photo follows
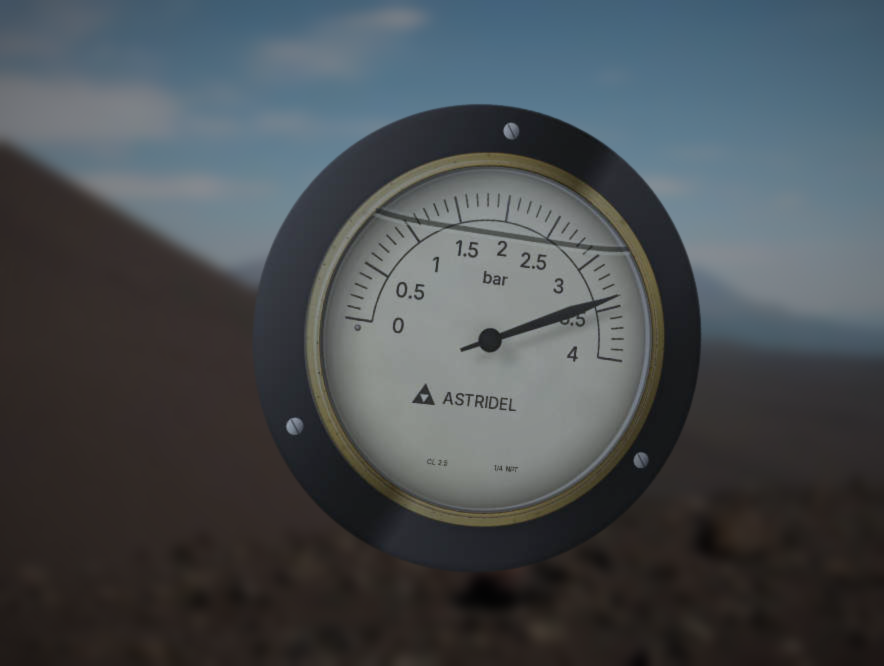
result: 3.4,bar
